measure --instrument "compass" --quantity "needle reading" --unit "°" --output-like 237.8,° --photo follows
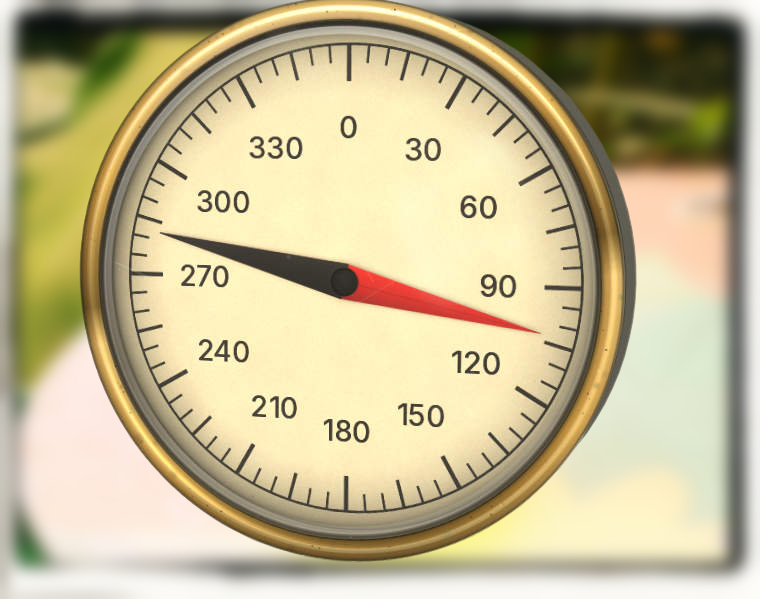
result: 102.5,°
